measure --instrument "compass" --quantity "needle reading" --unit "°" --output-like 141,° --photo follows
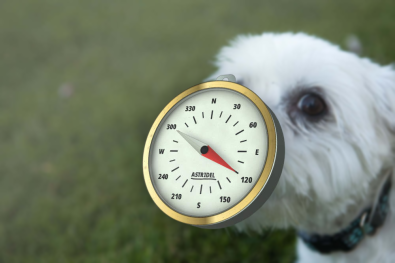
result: 120,°
